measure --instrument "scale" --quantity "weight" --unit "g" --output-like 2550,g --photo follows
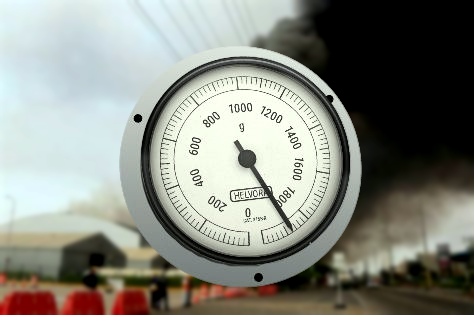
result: 1880,g
